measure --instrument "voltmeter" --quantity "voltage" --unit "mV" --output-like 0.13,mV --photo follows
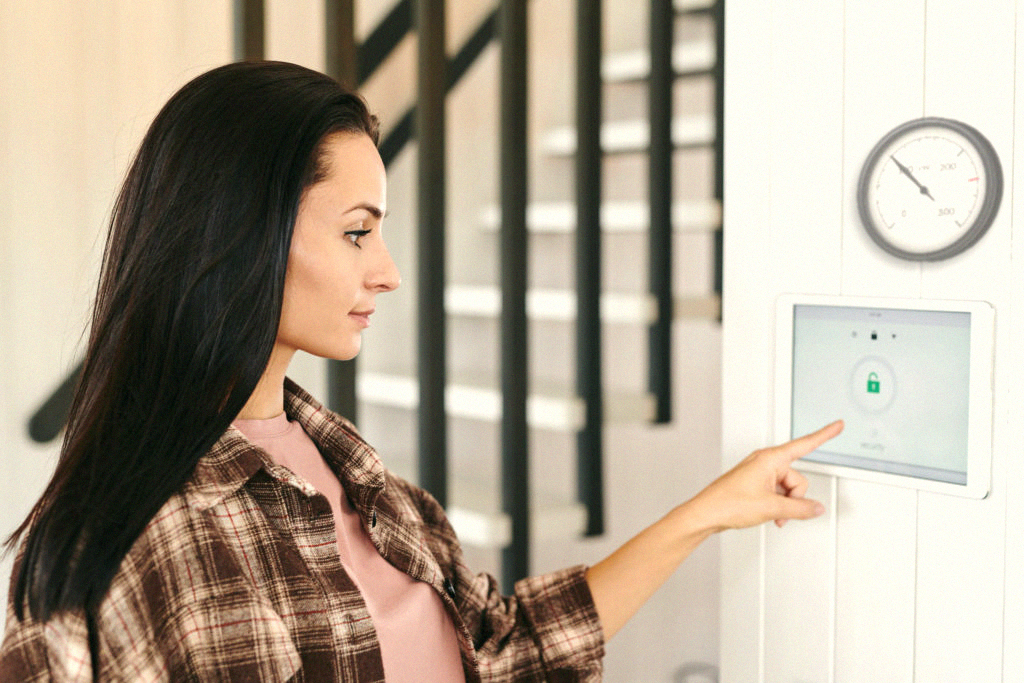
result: 100,mV
